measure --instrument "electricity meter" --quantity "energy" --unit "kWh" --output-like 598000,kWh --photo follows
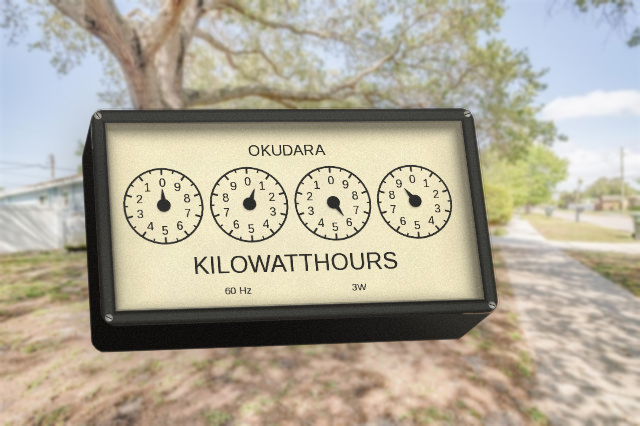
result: 59,kWh
